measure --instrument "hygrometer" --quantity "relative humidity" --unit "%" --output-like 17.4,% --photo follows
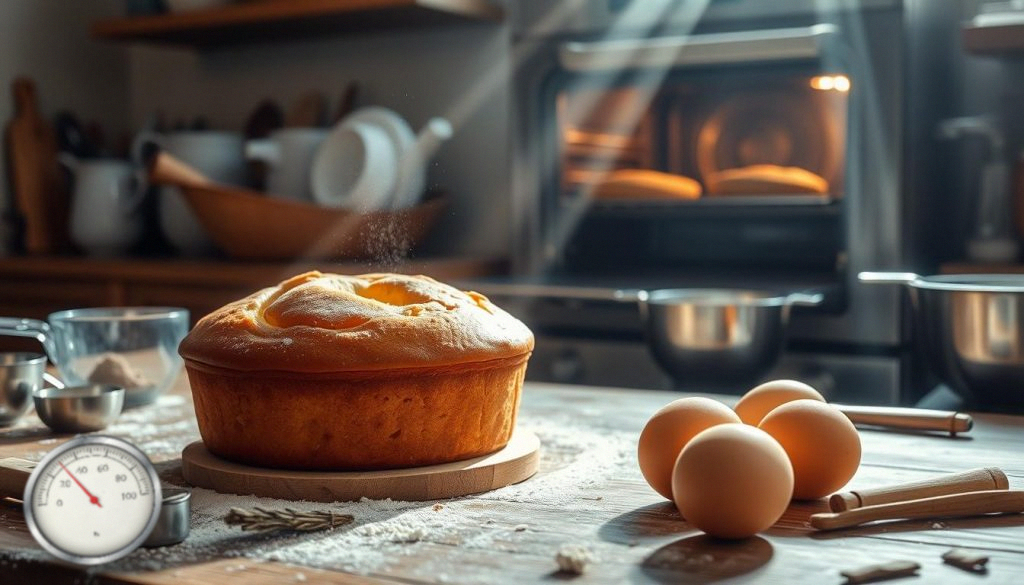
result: 30,%
